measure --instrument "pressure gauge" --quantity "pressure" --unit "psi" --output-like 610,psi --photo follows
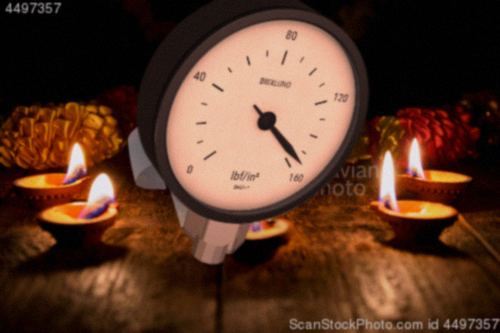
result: 155,psi
